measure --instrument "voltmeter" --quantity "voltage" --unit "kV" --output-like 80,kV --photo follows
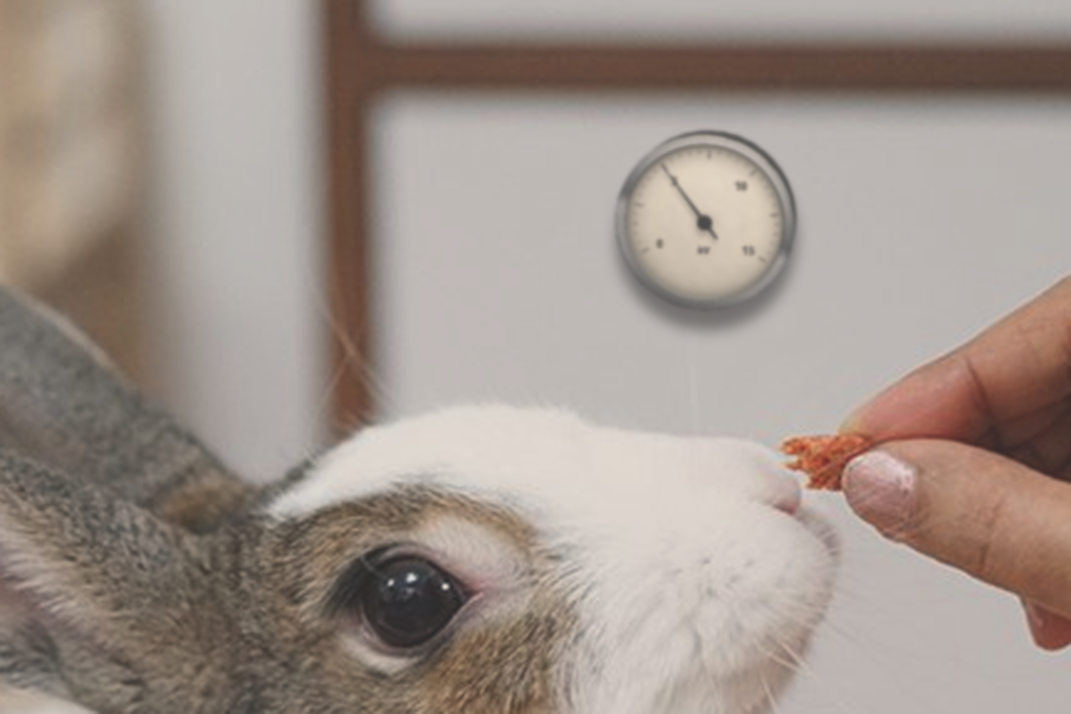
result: 5,kV
